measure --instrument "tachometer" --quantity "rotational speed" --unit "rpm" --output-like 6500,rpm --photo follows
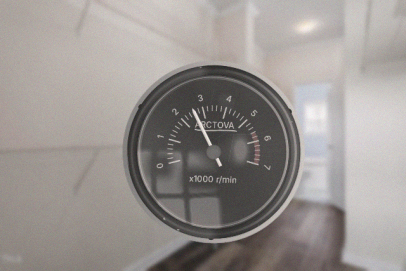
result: 2600,rpm
